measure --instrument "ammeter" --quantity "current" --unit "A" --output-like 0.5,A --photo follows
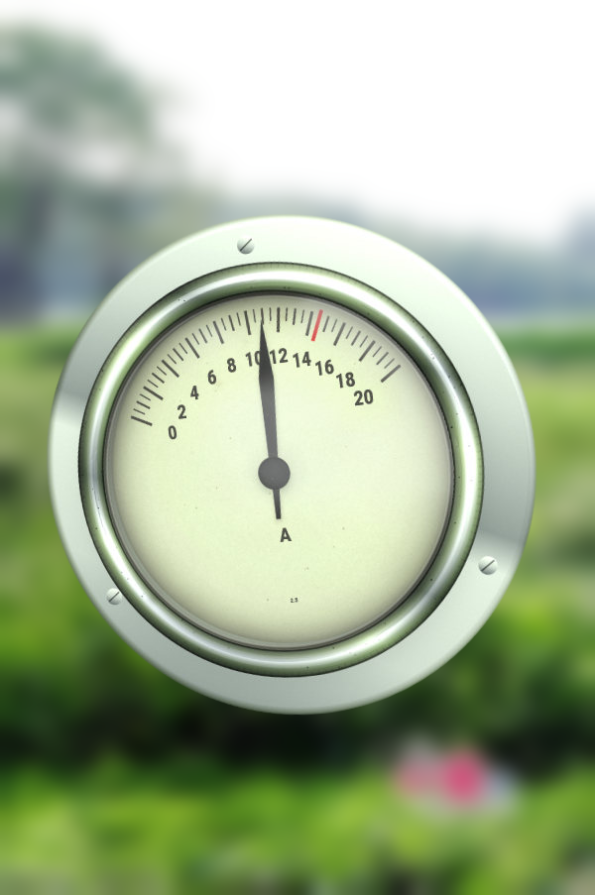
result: 11,A
